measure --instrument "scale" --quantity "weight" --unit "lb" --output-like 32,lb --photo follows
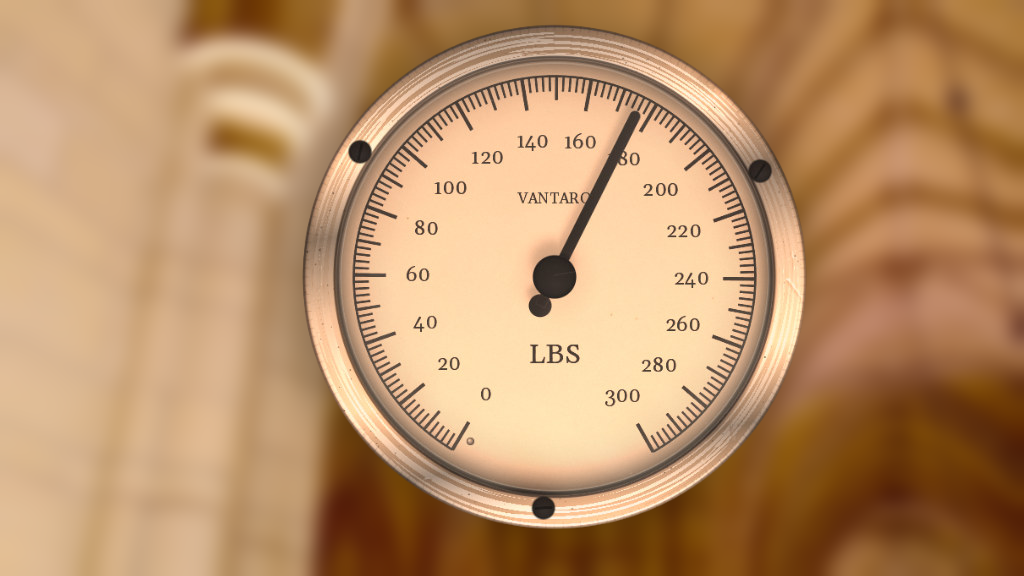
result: 176,lb
